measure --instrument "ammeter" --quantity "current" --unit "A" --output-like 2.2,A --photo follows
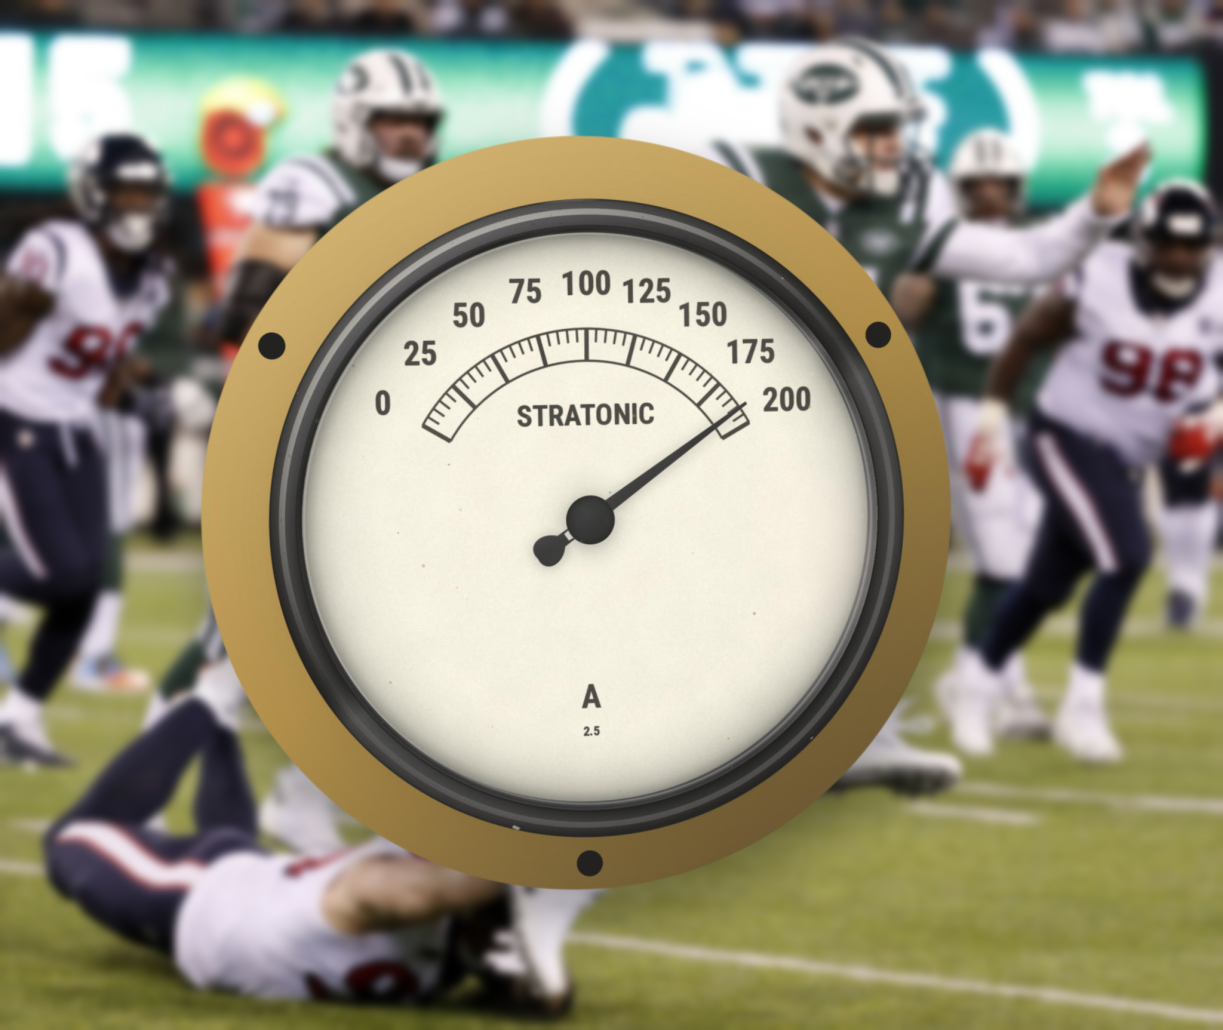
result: 190,A
